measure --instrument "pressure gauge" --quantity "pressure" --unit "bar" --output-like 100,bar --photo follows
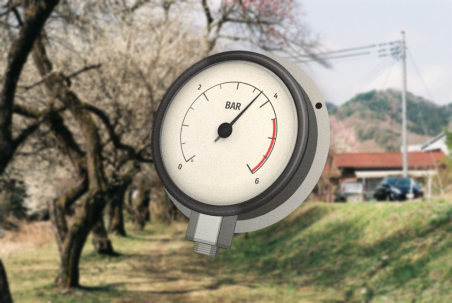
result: 3.75,bar
